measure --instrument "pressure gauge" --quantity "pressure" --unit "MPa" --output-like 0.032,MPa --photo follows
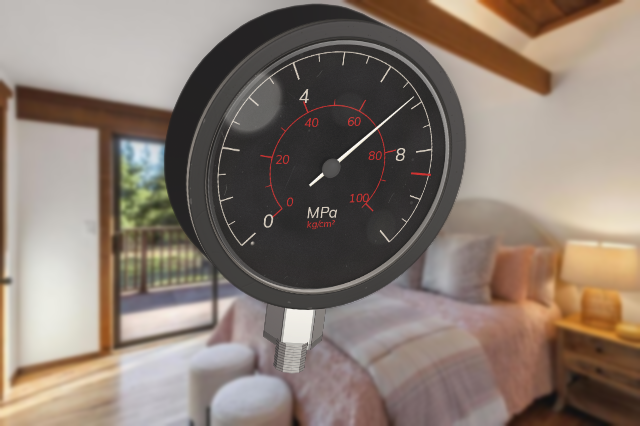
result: 6.75,MPa
